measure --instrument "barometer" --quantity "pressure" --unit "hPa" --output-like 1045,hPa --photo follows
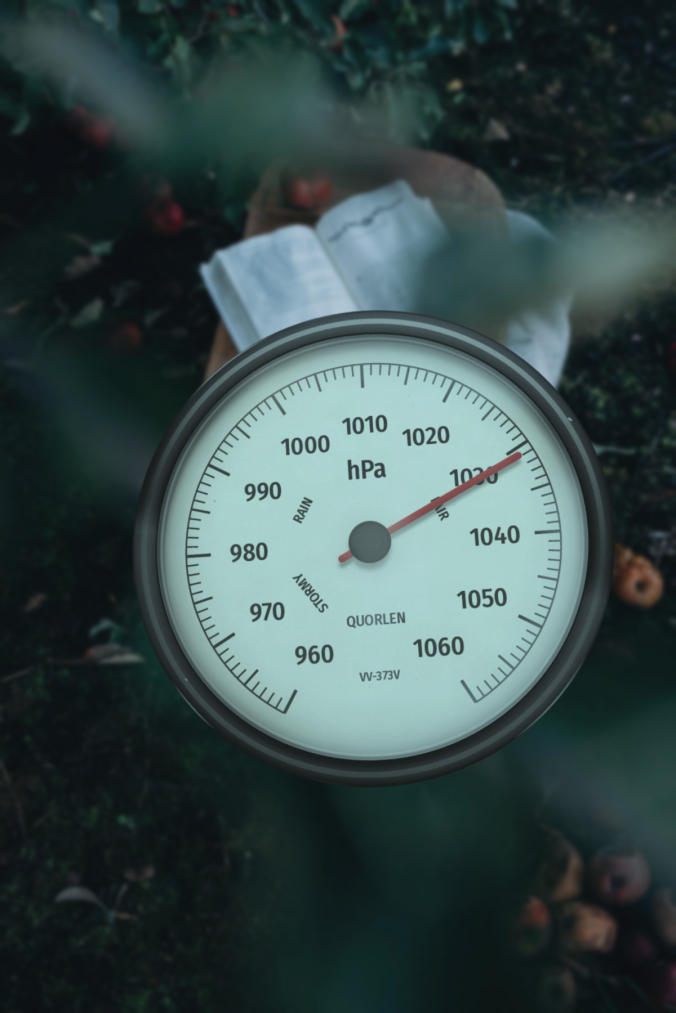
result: 1031,hPa
